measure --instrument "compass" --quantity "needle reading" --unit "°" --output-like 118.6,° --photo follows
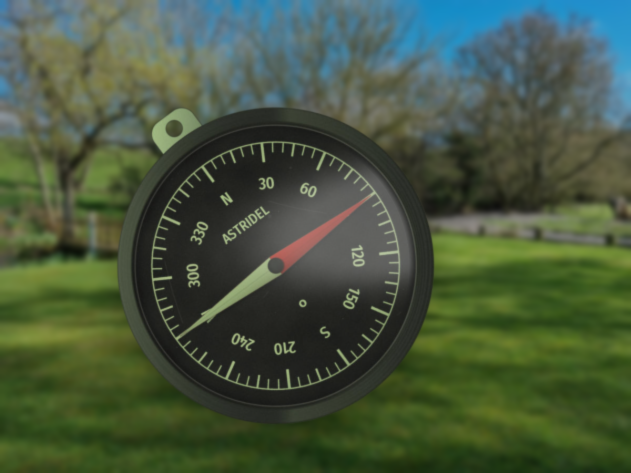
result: 90,°
